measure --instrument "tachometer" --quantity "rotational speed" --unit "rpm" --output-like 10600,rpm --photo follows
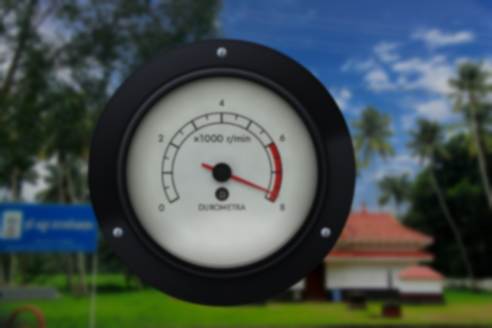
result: 7750,rpm
